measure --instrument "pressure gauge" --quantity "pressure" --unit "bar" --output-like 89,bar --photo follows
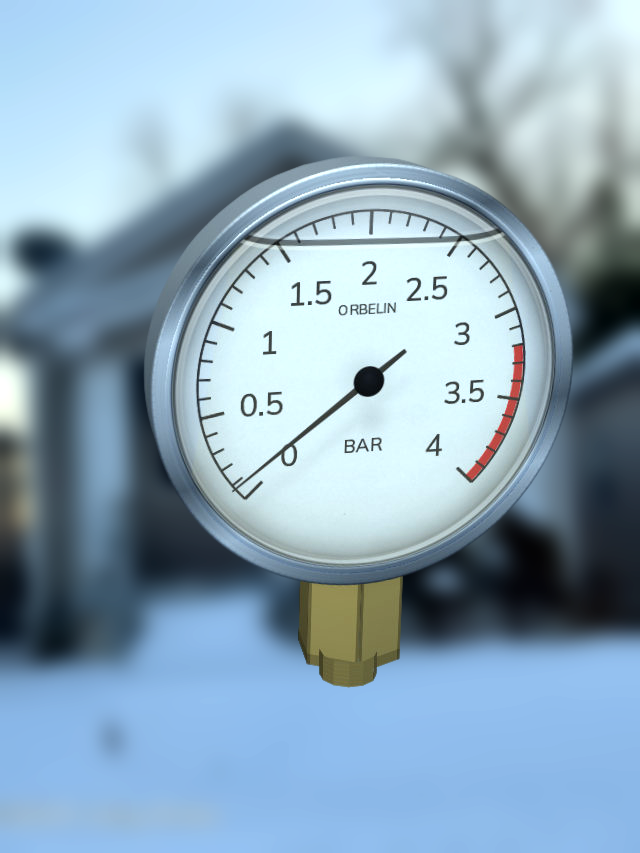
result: 0.1,bar
